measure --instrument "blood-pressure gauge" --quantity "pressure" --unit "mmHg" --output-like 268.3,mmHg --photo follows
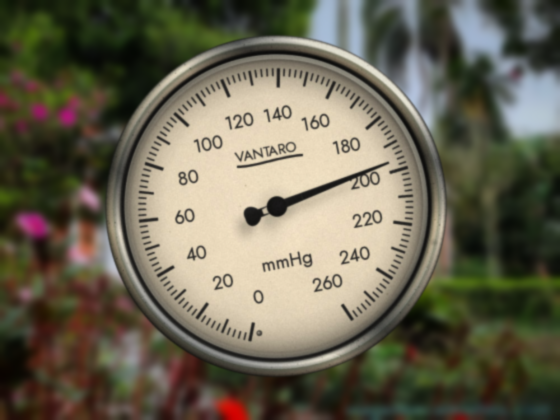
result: 196,mmHg
